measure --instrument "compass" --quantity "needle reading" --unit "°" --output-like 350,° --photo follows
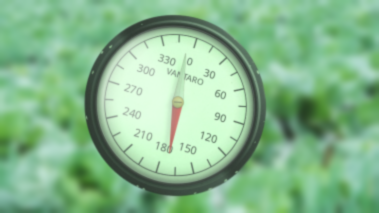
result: 172.5,°
